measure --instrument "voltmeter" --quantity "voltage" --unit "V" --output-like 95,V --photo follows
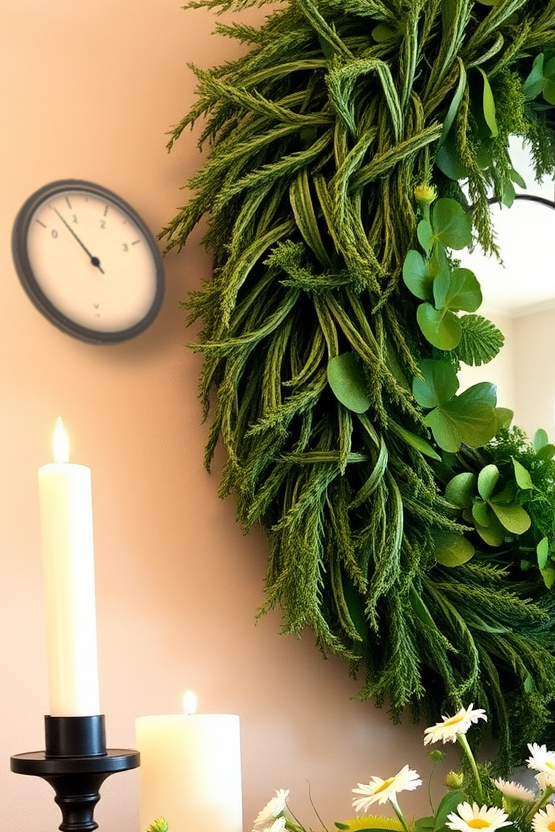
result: 0.5,V
